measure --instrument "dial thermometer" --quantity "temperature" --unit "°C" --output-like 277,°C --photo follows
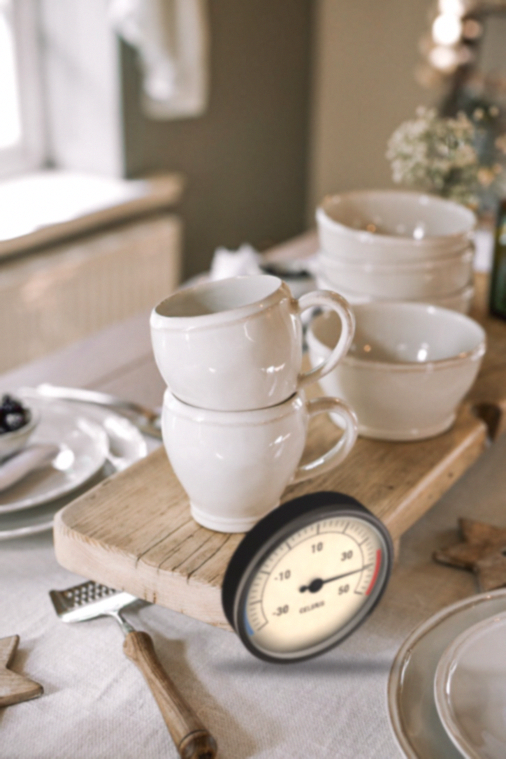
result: 40,°C
